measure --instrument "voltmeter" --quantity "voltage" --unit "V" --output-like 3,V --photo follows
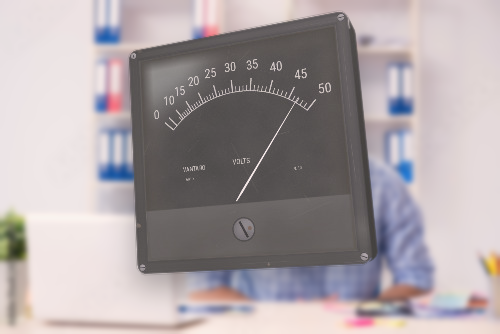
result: 47,V
